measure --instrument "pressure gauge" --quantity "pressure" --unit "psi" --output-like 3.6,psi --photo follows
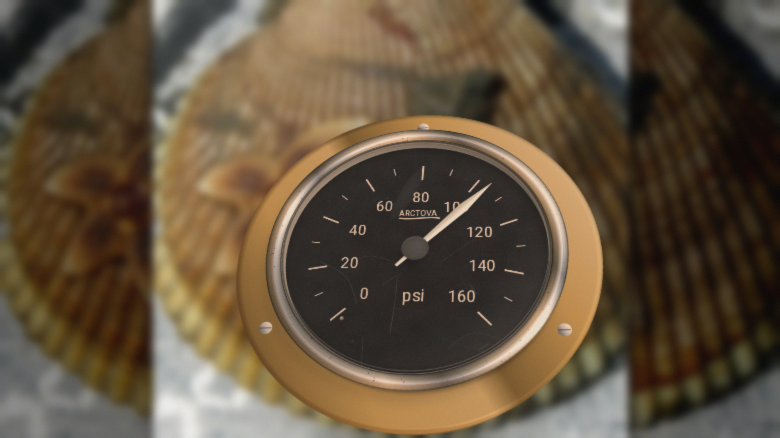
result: 105,psi
